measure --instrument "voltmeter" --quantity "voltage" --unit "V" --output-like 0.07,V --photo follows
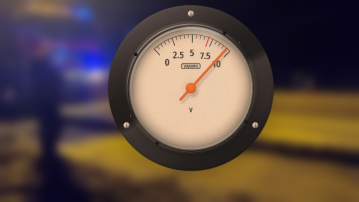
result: 9.5,V
